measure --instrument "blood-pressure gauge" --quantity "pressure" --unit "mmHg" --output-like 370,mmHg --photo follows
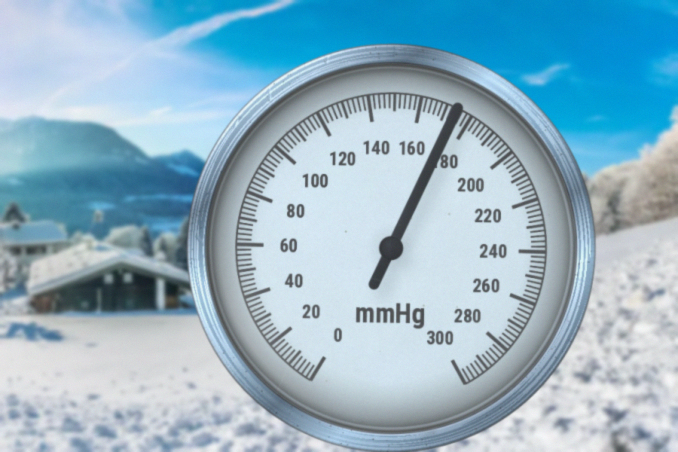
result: 174,mmHg
